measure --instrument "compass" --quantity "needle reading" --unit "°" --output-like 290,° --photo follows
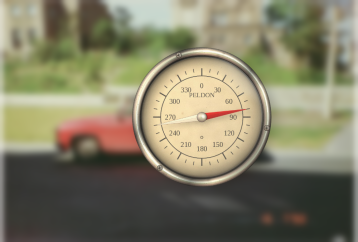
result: 80,°
